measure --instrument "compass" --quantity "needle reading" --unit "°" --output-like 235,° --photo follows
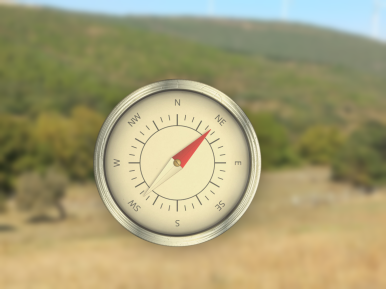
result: 45,°
